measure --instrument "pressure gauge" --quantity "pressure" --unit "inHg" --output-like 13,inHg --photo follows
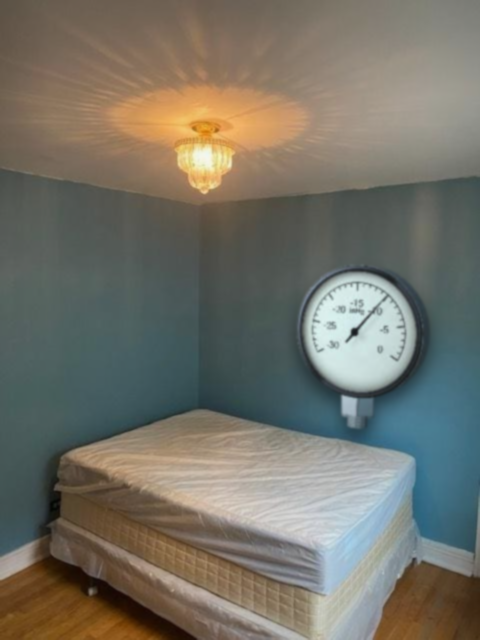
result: -10,inHg
